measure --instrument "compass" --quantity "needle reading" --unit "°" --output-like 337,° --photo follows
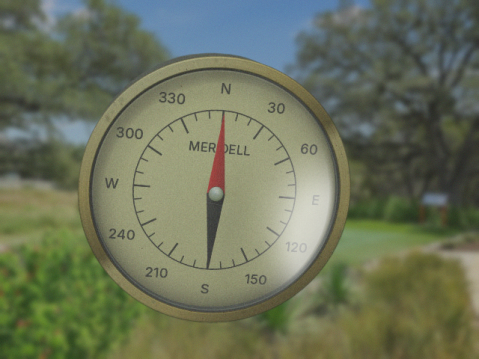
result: 0,°
